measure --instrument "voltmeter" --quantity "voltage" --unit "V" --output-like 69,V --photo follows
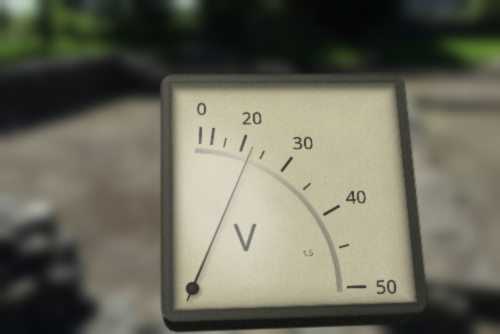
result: 22.5,V
